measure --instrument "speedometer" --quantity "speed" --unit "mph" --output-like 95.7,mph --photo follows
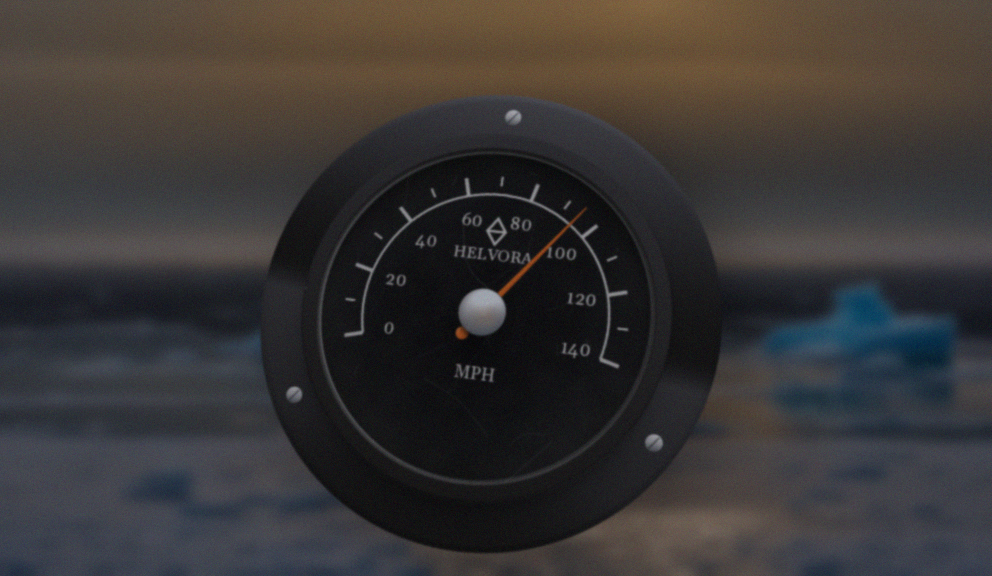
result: 95,mph
